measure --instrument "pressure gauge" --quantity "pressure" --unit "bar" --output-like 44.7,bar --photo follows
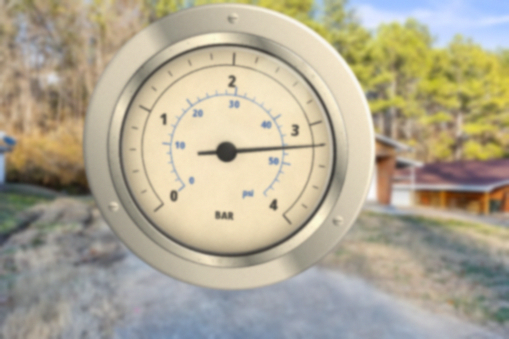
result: 3.2,bar
